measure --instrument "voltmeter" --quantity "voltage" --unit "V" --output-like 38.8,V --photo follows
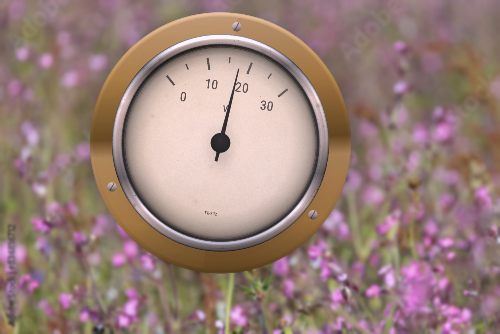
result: 17.5,V
